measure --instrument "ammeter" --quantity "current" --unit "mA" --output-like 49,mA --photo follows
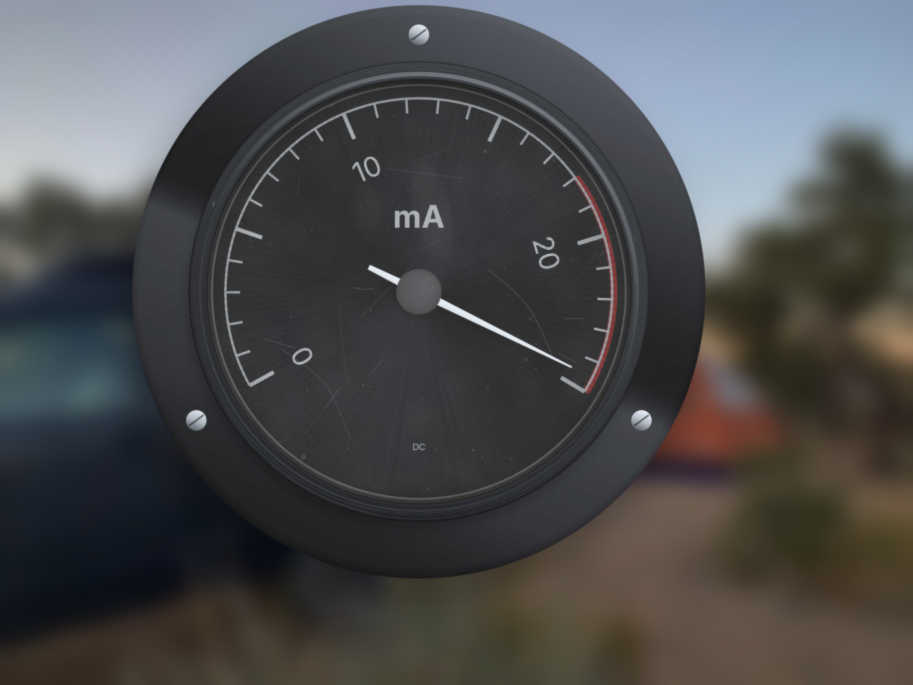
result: 24.5,mA
